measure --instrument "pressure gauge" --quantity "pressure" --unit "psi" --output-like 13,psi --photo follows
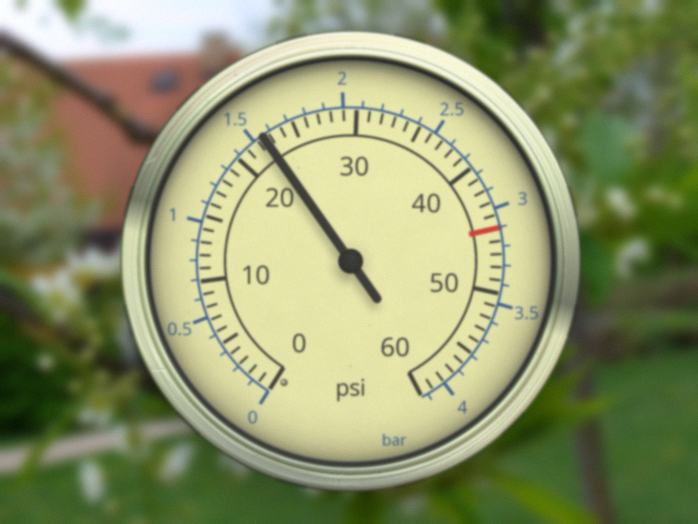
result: 22.5,psi
